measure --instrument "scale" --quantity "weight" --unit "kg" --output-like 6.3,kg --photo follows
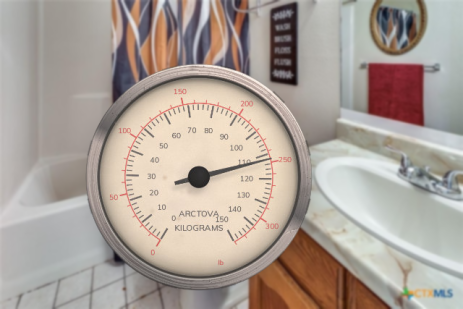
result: 112,kg
